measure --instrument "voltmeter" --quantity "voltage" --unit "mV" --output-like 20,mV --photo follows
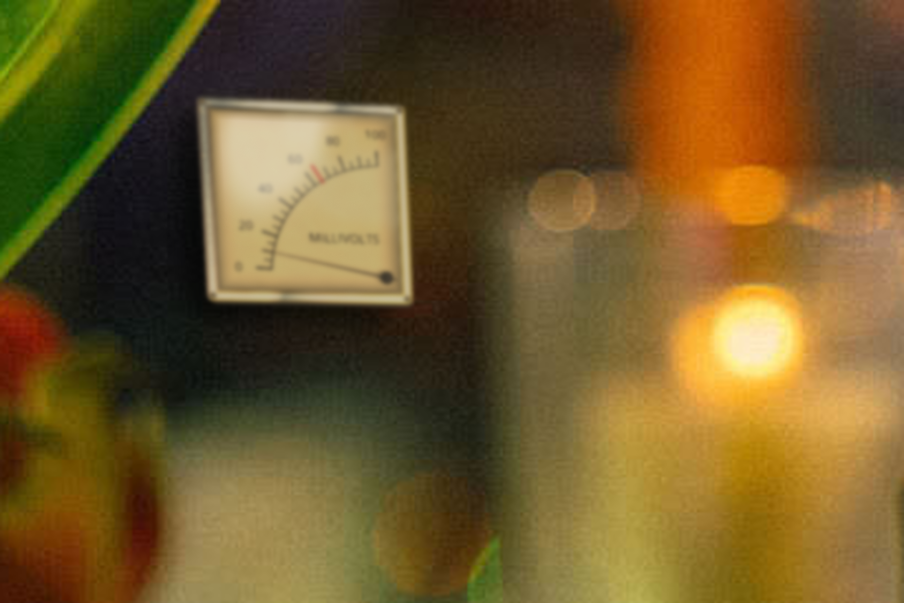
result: 10,mV
